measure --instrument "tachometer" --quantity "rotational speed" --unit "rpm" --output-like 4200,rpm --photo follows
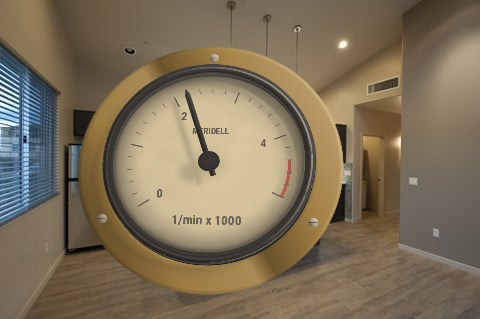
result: 2200,rpm
